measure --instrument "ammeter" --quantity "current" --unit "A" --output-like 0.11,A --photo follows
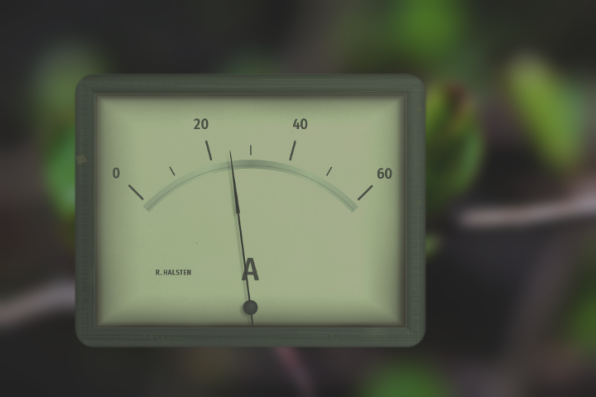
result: 25,A
